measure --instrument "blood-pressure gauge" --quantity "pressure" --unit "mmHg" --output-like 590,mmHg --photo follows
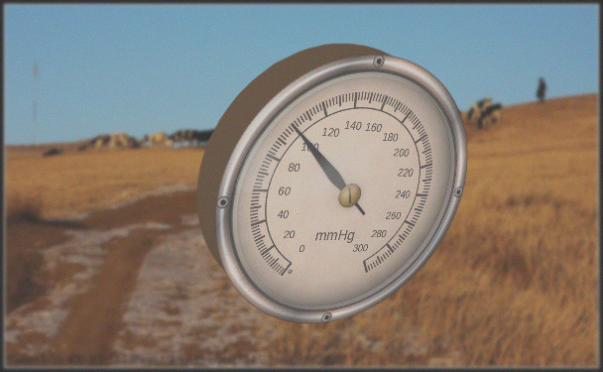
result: 100,mmHg
